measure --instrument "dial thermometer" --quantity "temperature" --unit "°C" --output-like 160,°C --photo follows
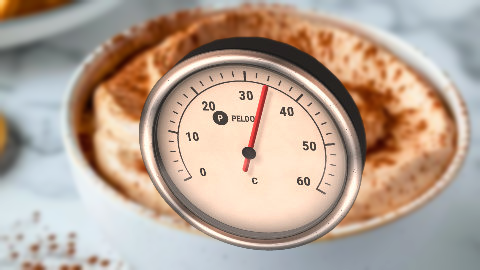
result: 34,°C
